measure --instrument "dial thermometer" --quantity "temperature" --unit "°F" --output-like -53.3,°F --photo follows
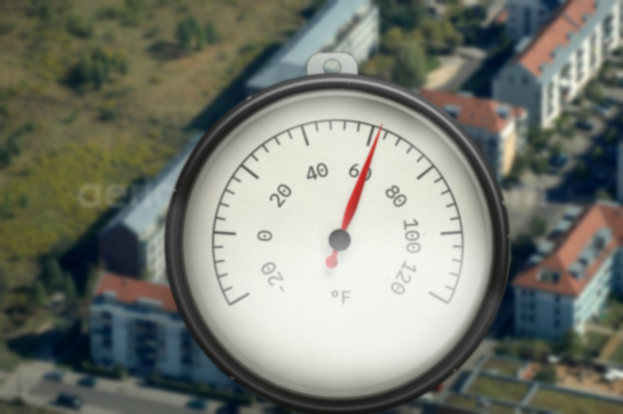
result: 62,°F
